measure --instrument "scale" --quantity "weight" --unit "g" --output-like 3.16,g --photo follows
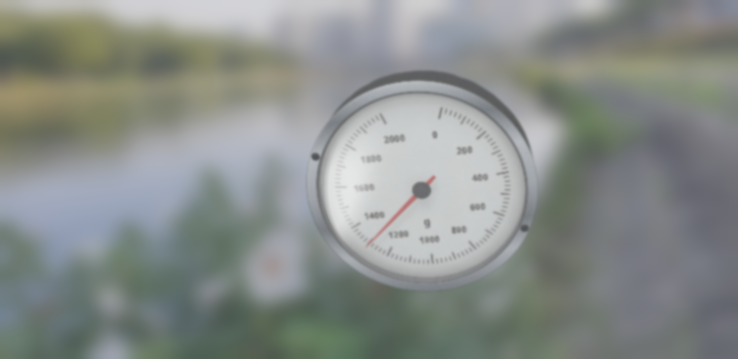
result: 1300,g
